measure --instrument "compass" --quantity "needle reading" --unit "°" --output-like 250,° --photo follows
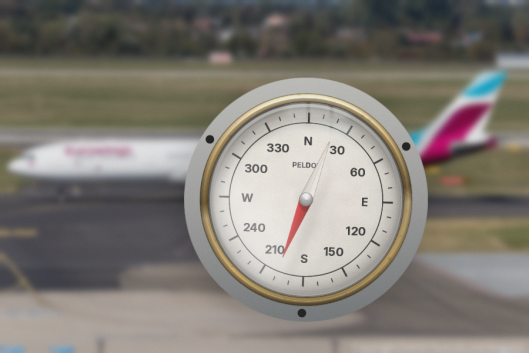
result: 200,°
